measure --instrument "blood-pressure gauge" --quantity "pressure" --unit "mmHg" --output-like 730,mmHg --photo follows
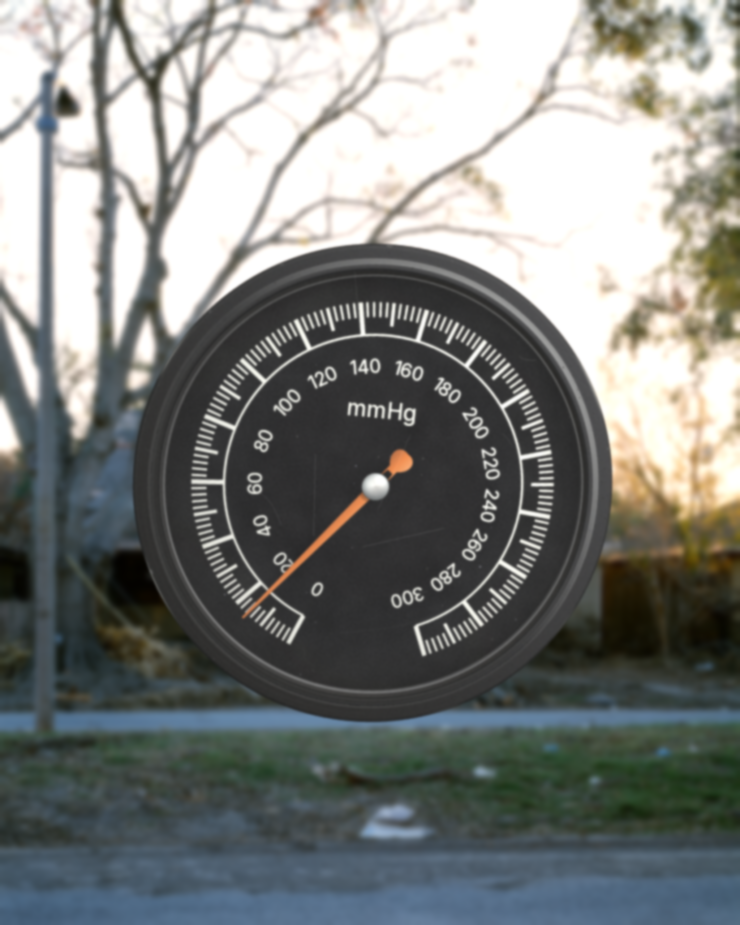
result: 16,mmHg
